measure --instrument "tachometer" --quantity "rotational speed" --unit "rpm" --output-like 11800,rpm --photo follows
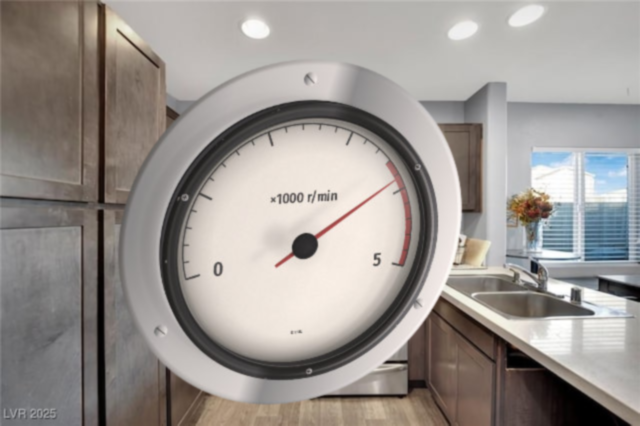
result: 3800,rpm
